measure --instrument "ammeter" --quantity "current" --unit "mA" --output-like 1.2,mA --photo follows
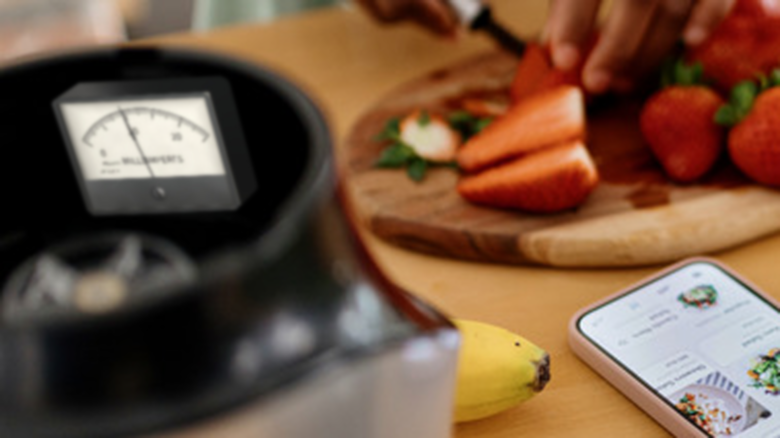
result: 10,mA
